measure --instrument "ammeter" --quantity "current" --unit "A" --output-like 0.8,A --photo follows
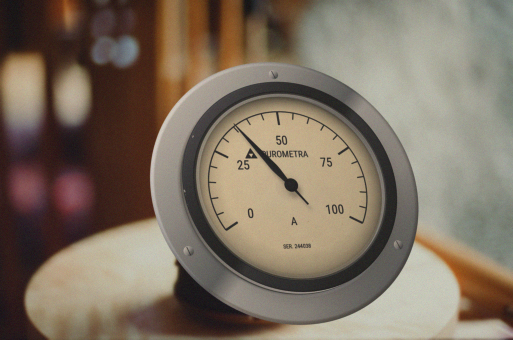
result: 35,A
